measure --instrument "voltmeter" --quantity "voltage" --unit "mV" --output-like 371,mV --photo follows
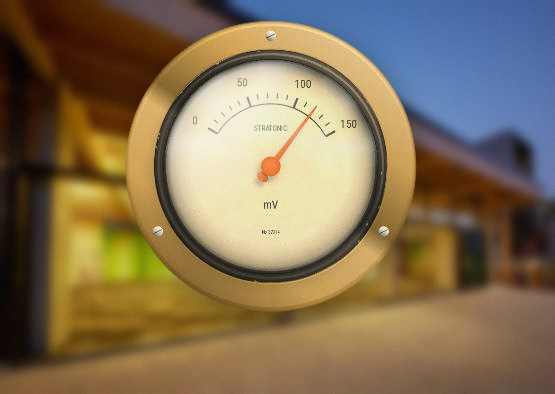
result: 120,mV
